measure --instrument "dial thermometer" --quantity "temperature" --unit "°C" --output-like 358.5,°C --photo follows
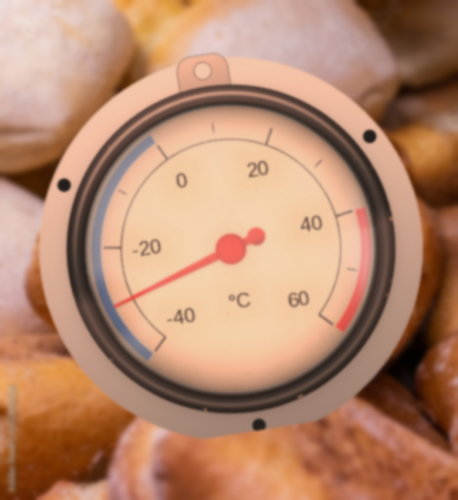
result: -30,°C
